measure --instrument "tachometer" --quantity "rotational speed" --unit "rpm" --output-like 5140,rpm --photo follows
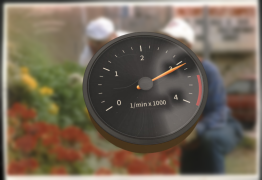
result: 3100,rpm
